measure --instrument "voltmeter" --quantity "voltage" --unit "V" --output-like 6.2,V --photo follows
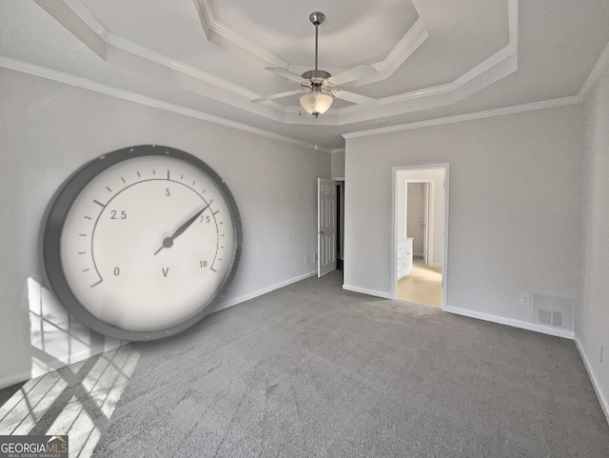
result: 7,V
